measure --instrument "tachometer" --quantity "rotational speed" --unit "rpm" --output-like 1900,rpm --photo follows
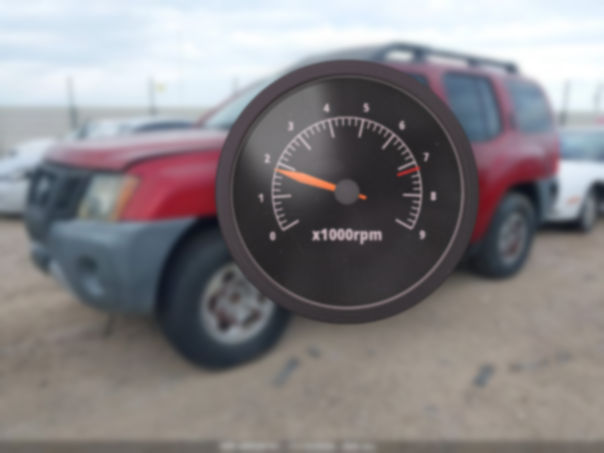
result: 1800,rpm
